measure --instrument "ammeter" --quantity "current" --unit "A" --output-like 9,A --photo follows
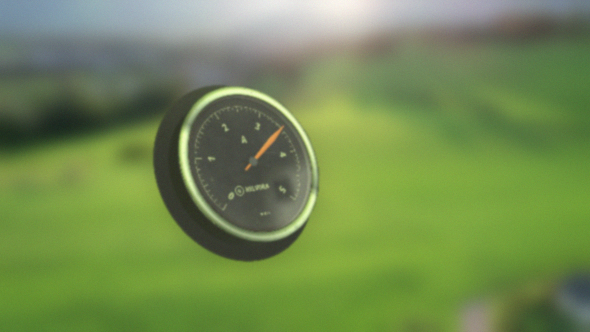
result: 3.5,A
